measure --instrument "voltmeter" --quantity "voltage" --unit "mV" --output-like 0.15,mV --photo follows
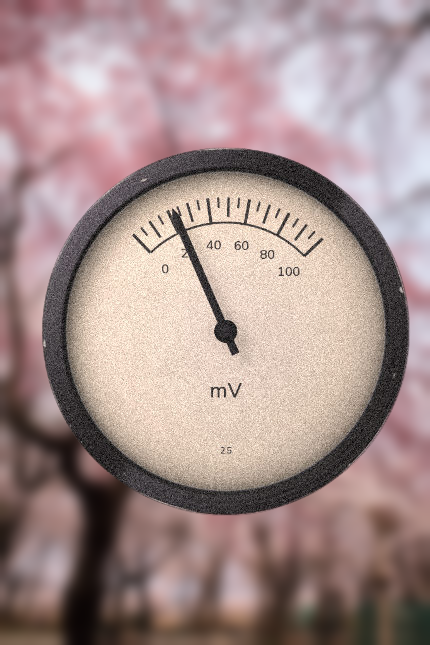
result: 22.5,mV
